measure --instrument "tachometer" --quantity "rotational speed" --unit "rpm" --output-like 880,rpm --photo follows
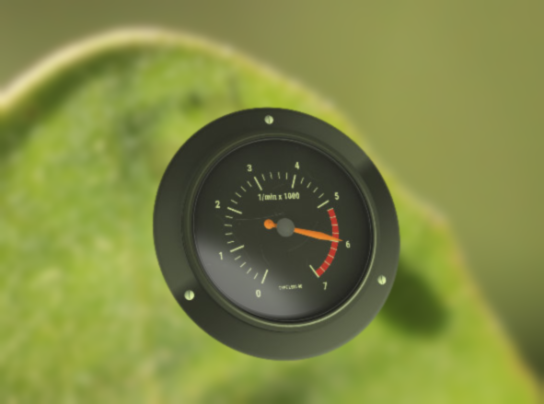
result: 6000,rpm
